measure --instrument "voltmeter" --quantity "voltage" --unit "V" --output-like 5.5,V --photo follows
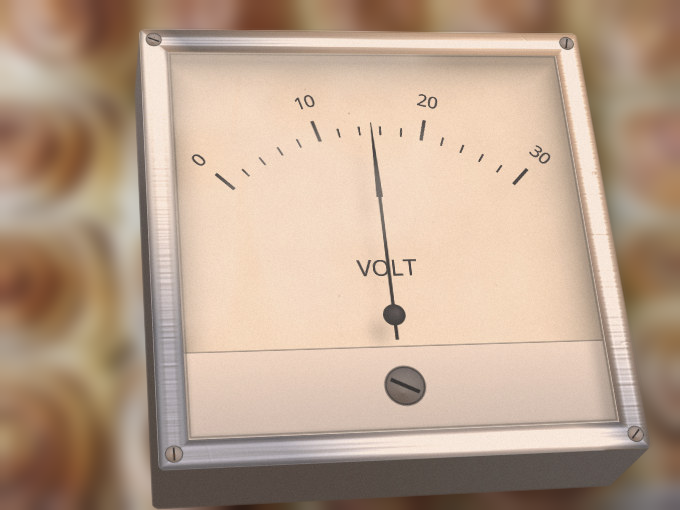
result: 15,V
